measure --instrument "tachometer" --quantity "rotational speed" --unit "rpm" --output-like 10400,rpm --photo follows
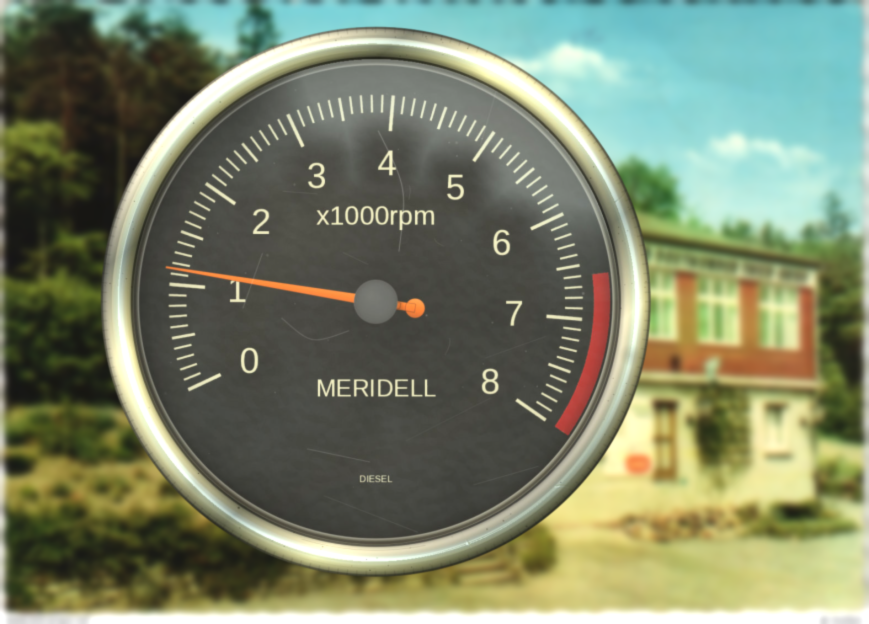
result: 1150,rpm
